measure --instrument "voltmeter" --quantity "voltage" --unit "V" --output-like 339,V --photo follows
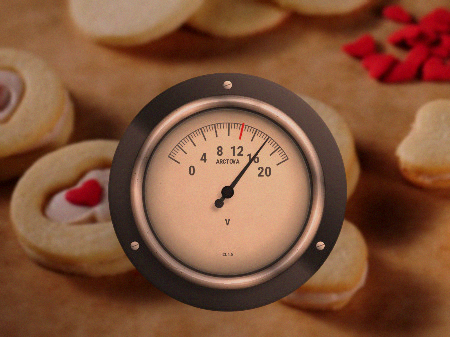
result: 16,V
